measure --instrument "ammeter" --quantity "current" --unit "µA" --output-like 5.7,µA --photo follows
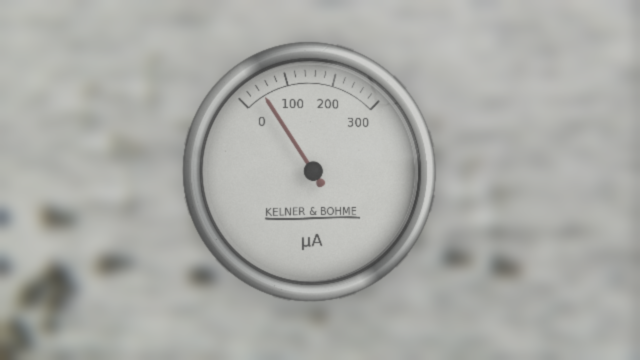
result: 40,µA
